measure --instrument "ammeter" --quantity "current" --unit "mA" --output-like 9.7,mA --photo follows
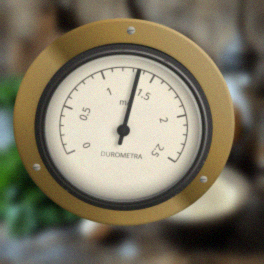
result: 1.35,mA
